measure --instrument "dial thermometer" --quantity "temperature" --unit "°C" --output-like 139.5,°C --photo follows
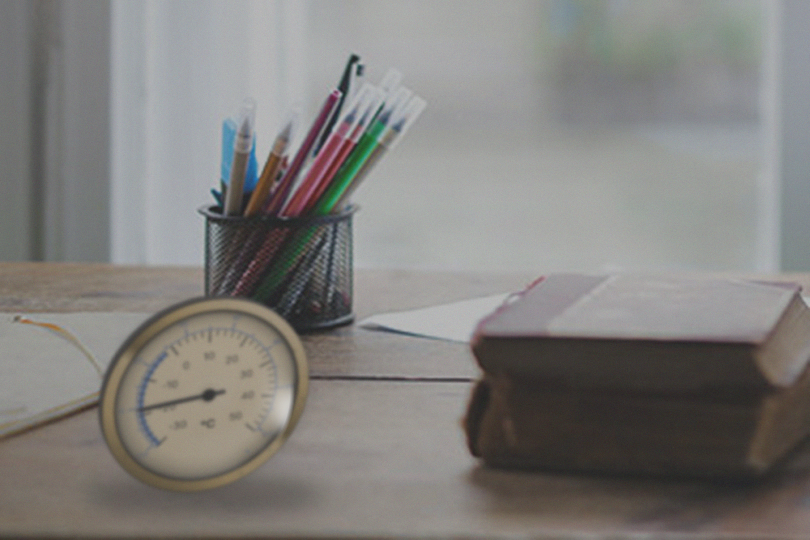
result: -18,°C
